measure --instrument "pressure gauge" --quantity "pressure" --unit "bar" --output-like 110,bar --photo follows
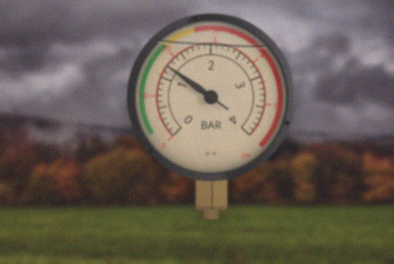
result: 1.2,bar
